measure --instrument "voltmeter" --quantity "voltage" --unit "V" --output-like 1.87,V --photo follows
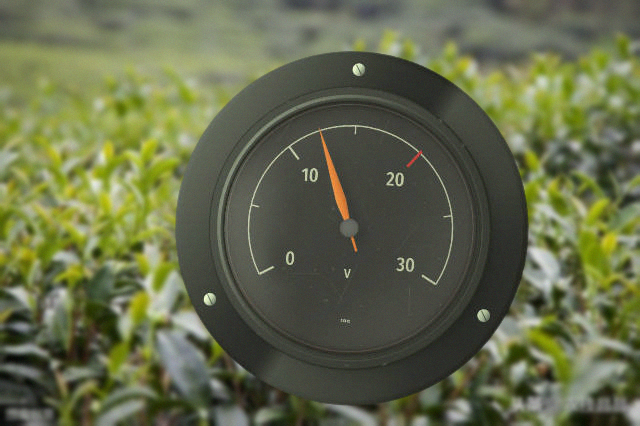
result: 12.5,V
